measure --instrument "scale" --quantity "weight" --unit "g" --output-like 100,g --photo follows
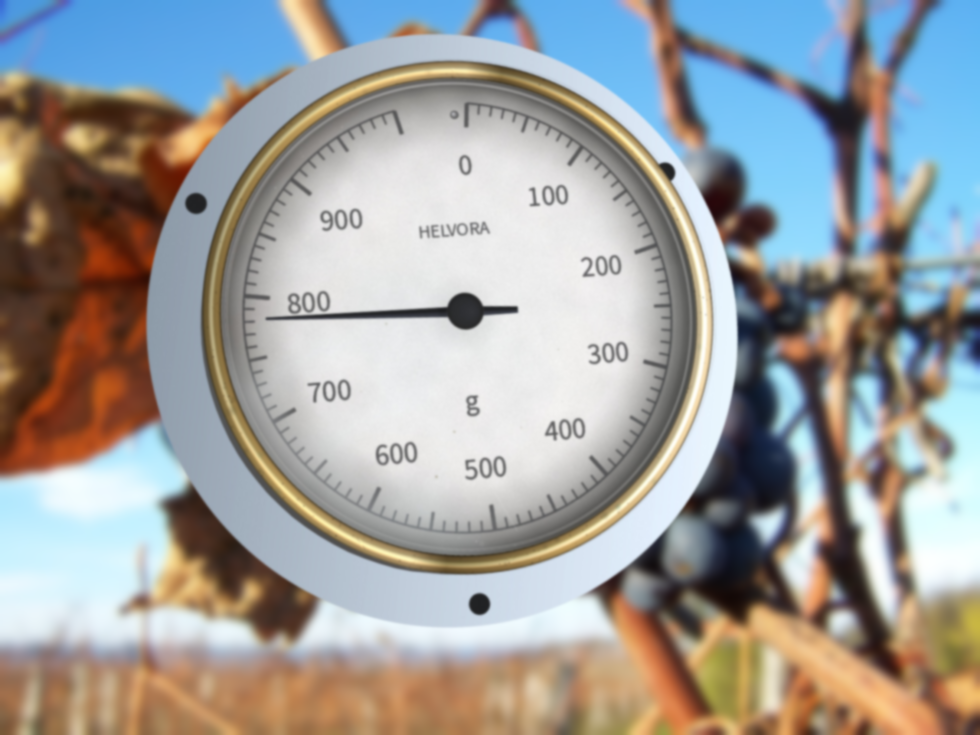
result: 780,g
